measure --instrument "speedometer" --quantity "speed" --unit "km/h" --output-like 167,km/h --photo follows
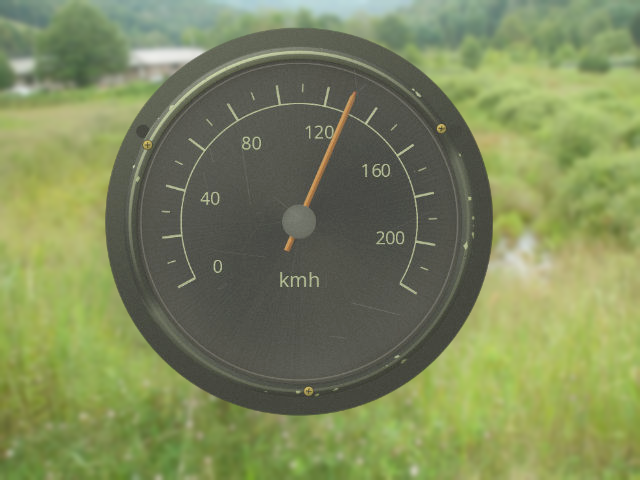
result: 130,km/h
